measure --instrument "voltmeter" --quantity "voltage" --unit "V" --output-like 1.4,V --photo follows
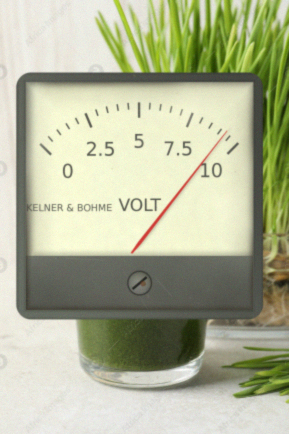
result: 9.25,V
